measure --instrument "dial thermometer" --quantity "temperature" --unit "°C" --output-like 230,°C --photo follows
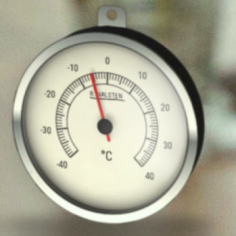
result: -5,°C
